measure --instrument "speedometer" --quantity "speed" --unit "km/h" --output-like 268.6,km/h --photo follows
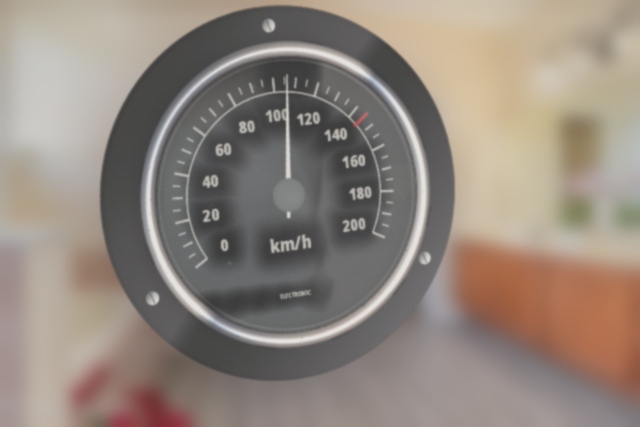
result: 105,km/h
